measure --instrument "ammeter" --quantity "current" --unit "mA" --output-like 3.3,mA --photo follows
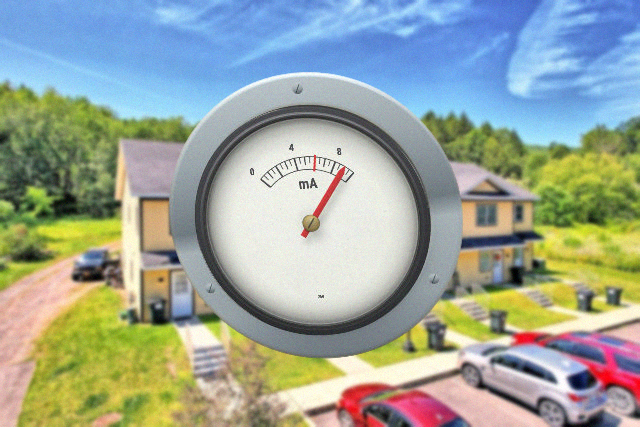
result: 9,mA
